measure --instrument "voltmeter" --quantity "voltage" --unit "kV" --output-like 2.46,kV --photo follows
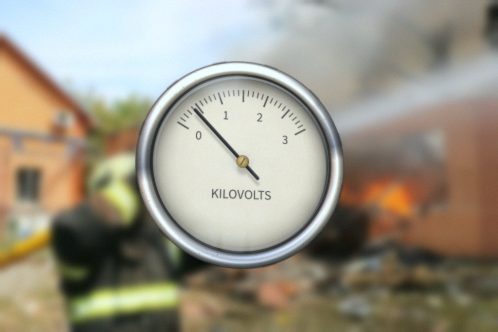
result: 0.4,kV
